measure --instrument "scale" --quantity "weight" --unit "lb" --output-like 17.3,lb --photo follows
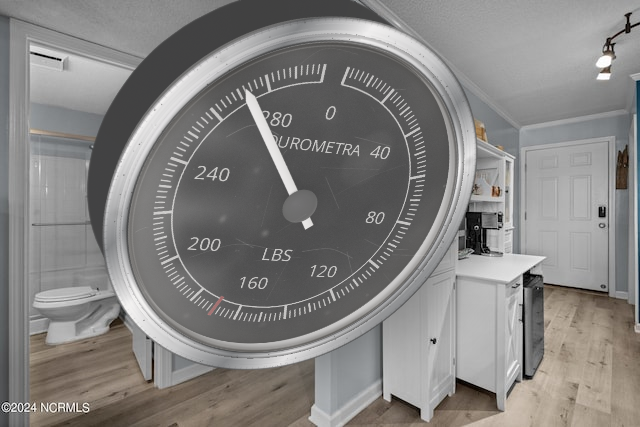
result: 272,lb
